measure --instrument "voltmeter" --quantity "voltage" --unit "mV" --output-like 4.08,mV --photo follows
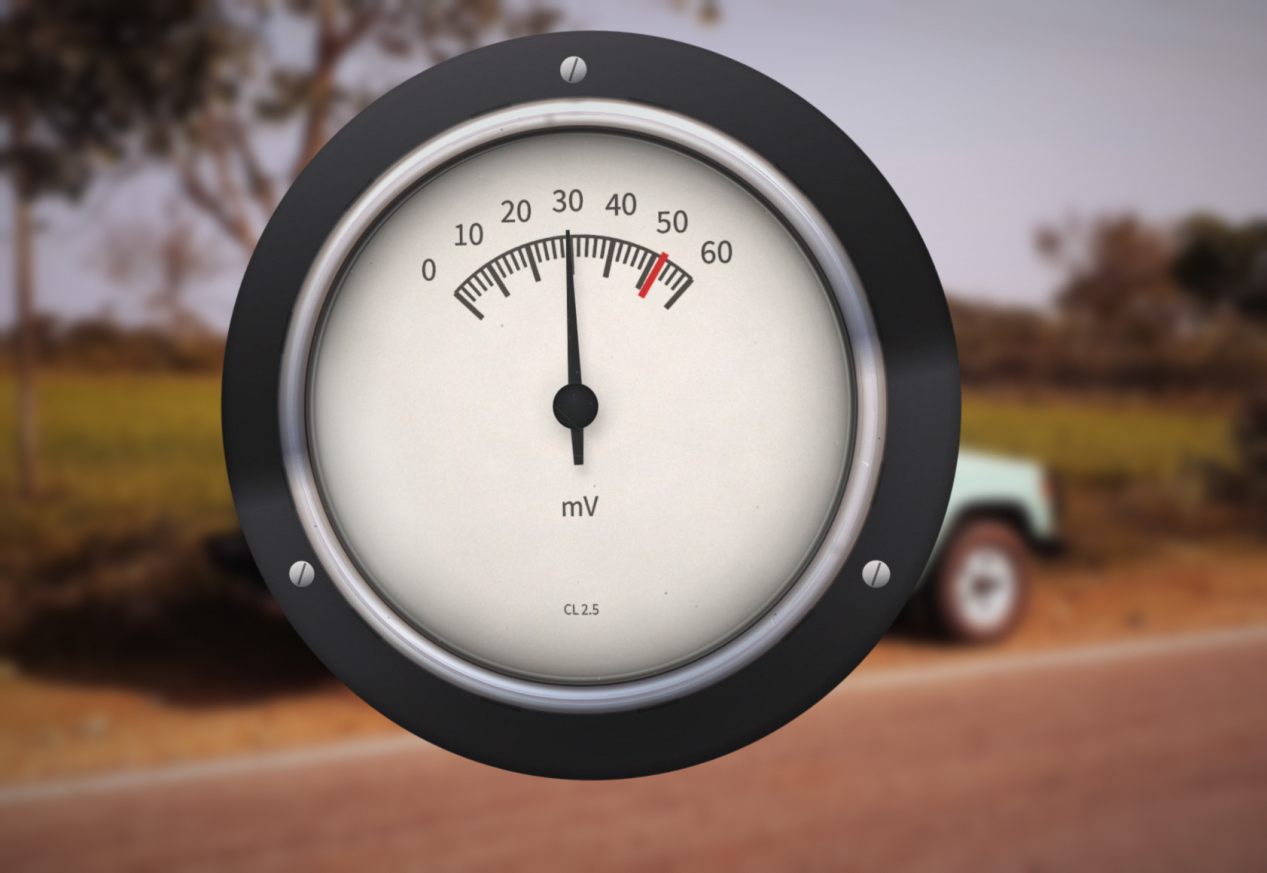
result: 30,mV
